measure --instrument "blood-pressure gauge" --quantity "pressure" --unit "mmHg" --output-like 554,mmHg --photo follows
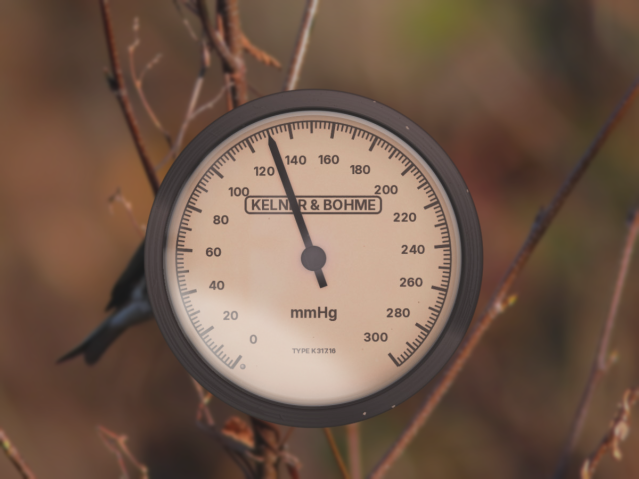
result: 130,mmHg
